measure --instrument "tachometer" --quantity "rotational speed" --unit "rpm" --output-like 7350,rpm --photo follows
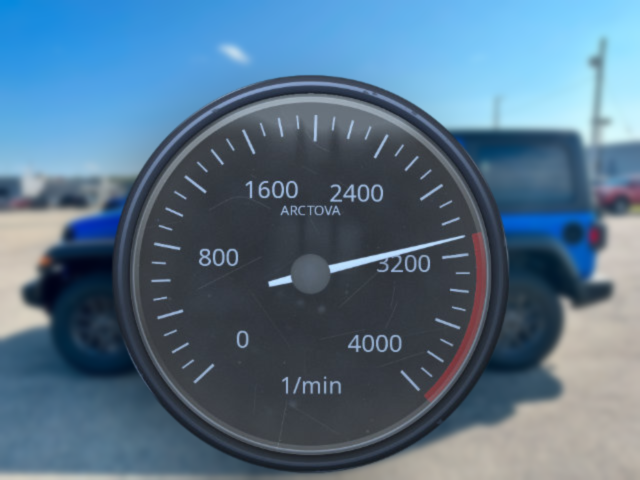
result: 3100,rpm
